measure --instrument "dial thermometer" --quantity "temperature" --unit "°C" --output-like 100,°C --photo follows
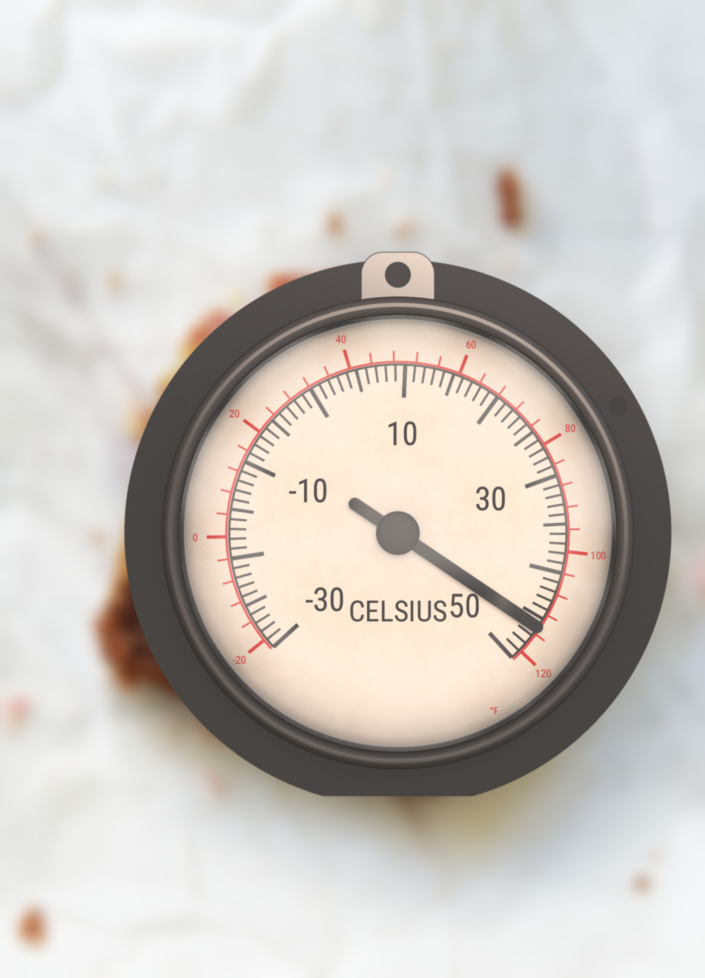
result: 46,°C
